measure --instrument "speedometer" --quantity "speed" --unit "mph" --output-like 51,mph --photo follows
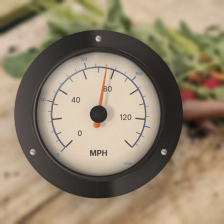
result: 75,mph
